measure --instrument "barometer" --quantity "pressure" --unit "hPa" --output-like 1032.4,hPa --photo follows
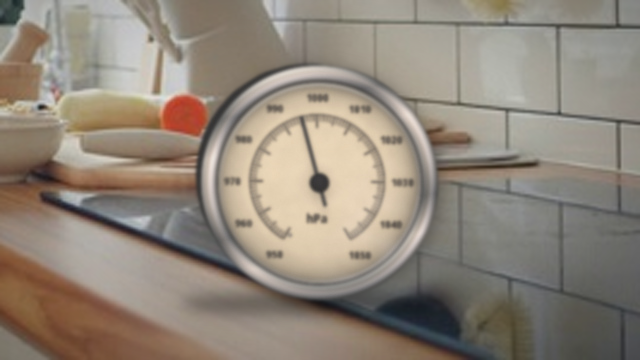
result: 995,hPa
